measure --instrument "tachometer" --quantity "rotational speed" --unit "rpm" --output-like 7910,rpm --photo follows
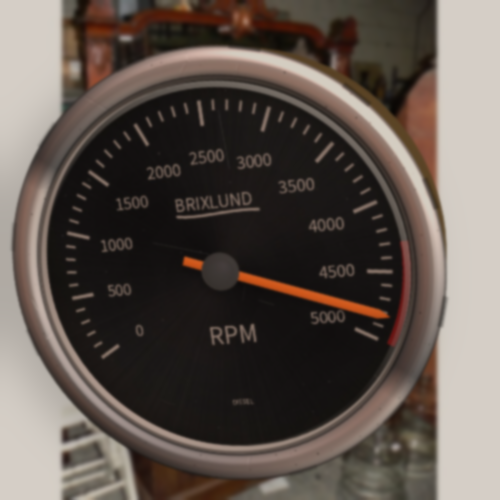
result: 4800,rpm
